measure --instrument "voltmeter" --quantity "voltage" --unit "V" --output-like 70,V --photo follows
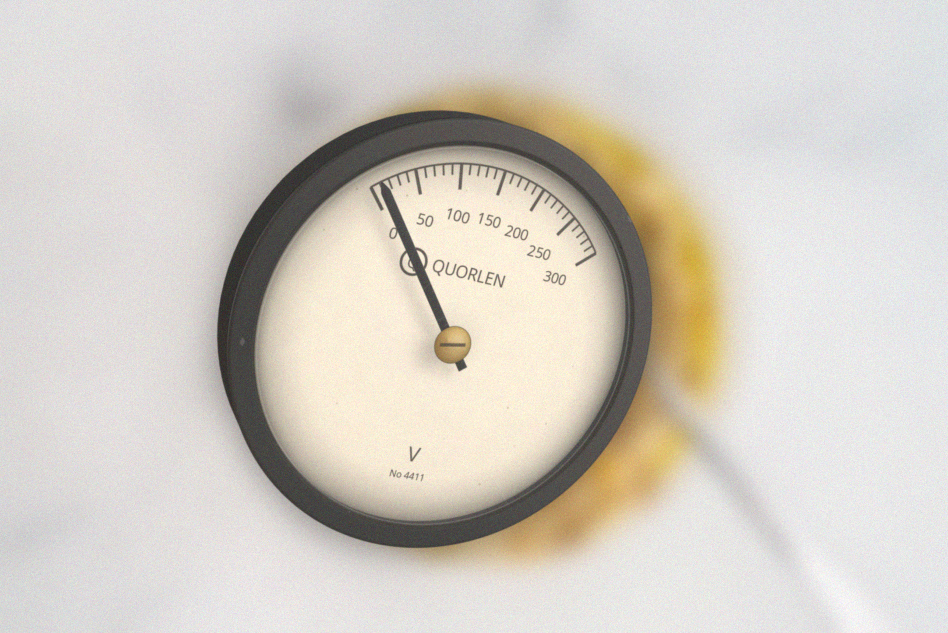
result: 10,V
